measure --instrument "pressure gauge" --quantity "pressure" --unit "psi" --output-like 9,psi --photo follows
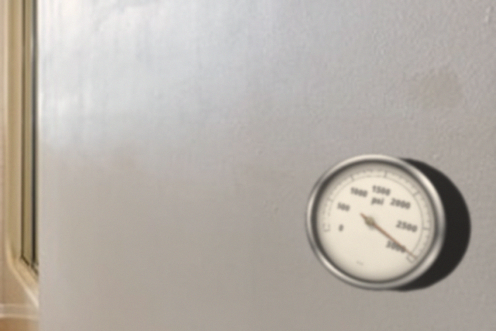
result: 2900,psi
